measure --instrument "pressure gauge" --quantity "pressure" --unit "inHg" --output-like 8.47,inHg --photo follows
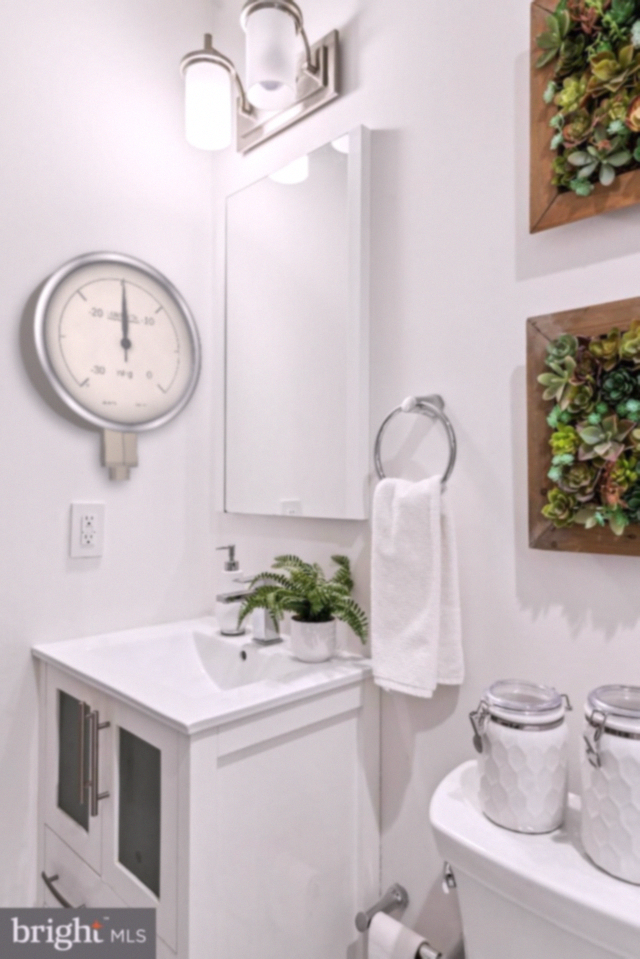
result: -15,inHg
